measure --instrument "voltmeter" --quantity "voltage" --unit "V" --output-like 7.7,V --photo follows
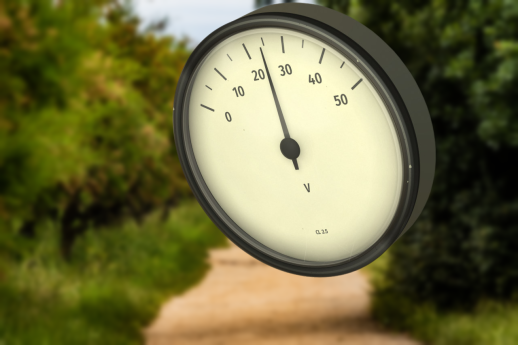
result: 25,V
